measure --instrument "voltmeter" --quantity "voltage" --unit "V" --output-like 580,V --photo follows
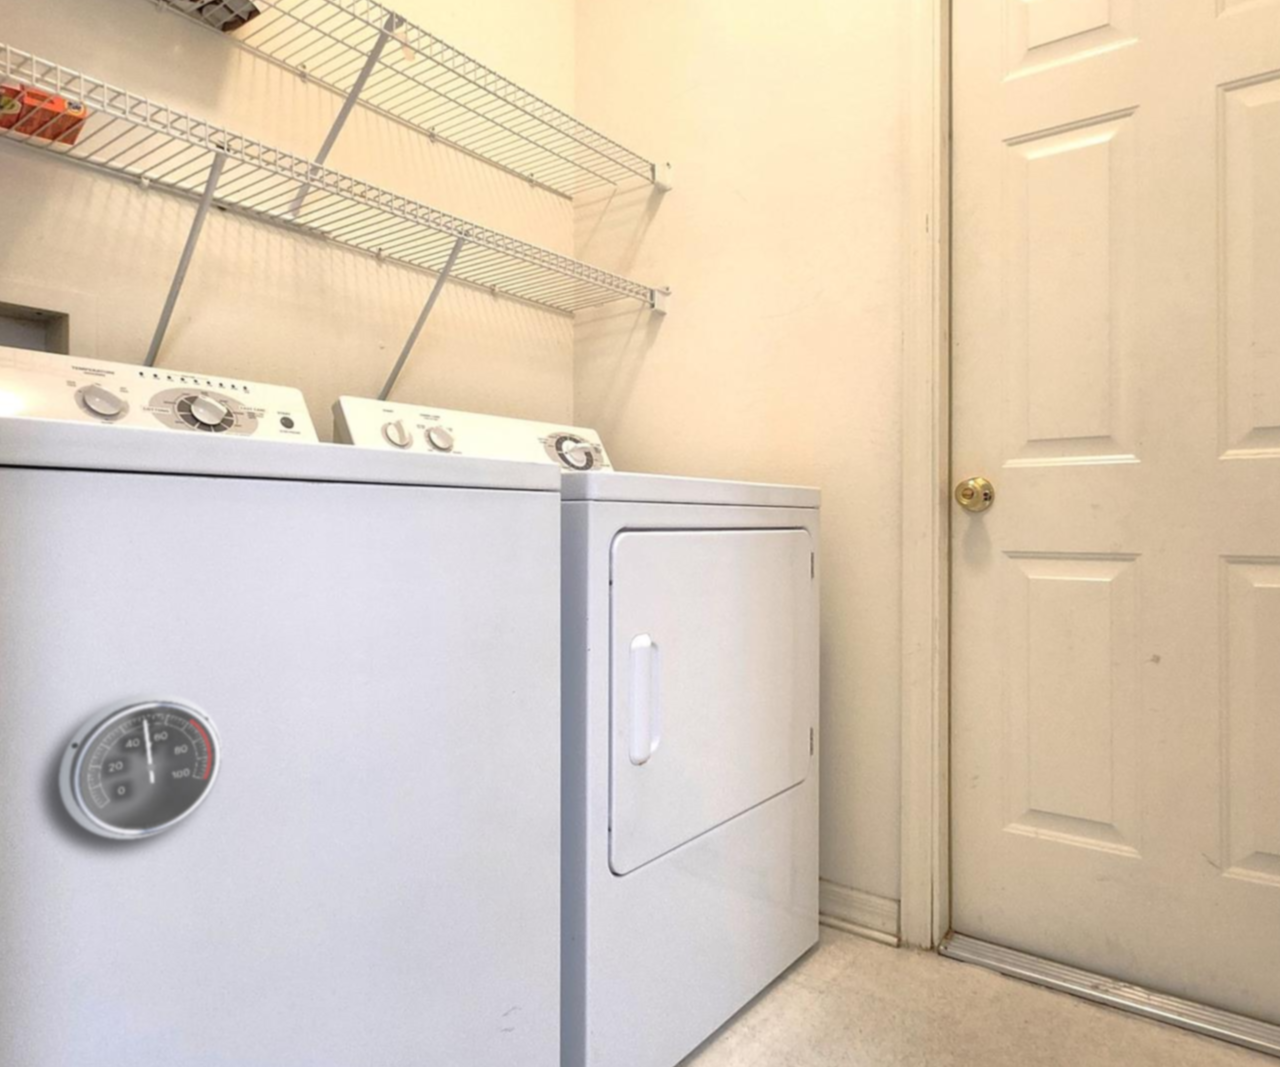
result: 50,V
